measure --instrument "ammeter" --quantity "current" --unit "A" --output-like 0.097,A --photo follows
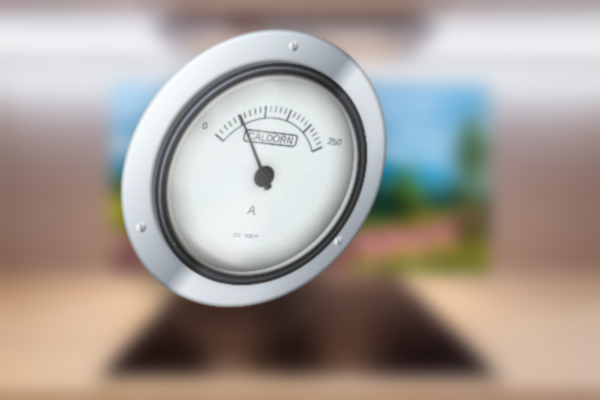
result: 50,A
